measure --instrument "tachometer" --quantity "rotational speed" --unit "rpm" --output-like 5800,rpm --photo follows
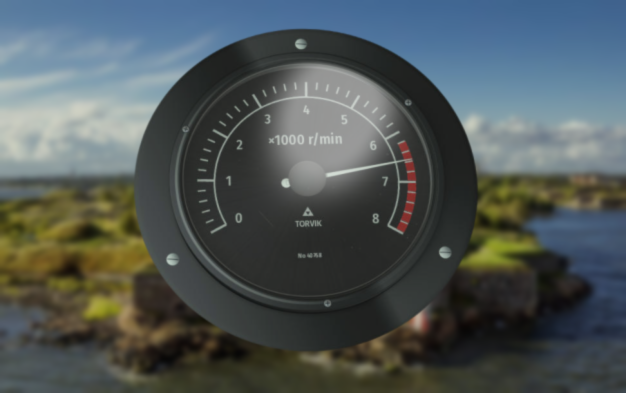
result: 6600,rpm
